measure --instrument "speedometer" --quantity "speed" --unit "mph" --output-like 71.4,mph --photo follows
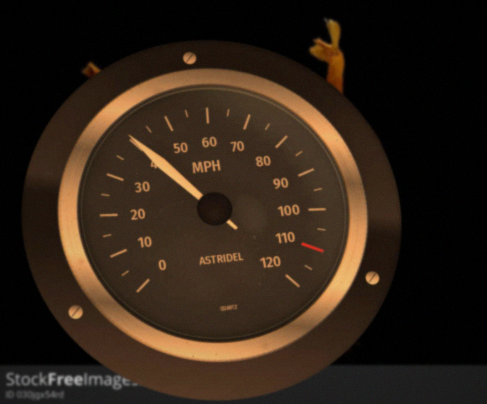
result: 40,mph
